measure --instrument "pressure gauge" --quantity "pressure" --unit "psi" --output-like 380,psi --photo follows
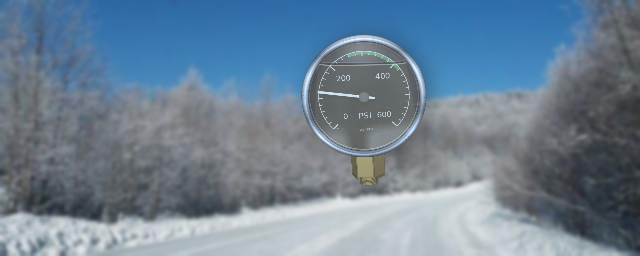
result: 120,psi
